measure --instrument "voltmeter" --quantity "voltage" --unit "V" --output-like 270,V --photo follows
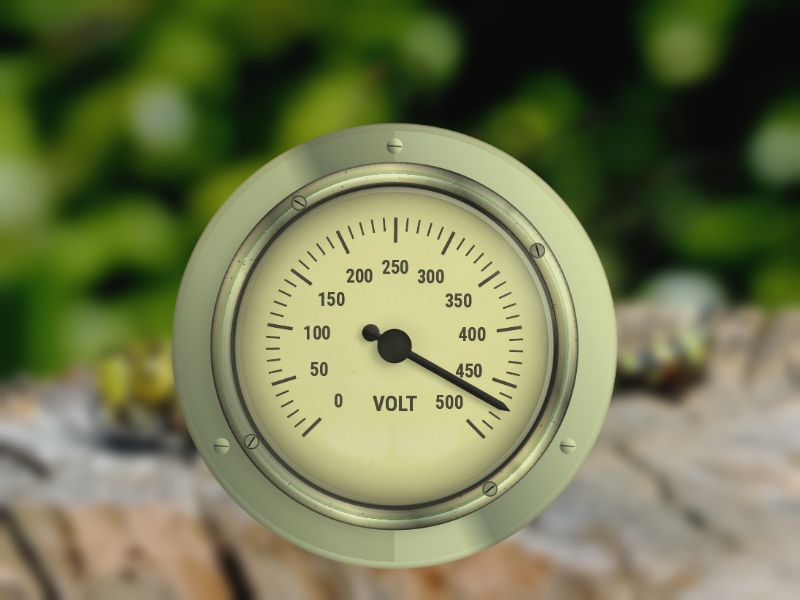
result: 470,V
